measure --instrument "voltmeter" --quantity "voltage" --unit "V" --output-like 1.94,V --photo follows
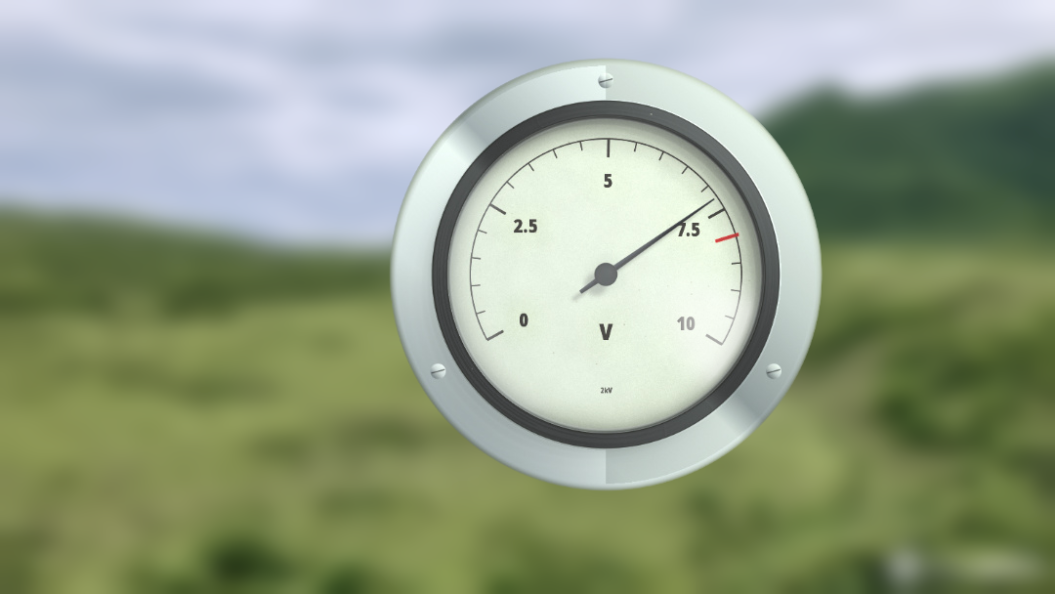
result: 7.25,V
